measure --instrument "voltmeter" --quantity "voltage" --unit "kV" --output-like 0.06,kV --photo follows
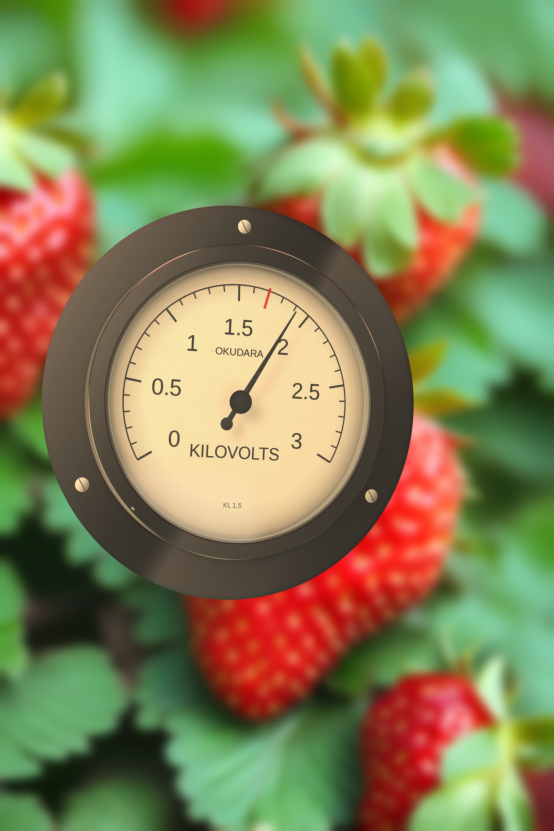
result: 1.9,kV
